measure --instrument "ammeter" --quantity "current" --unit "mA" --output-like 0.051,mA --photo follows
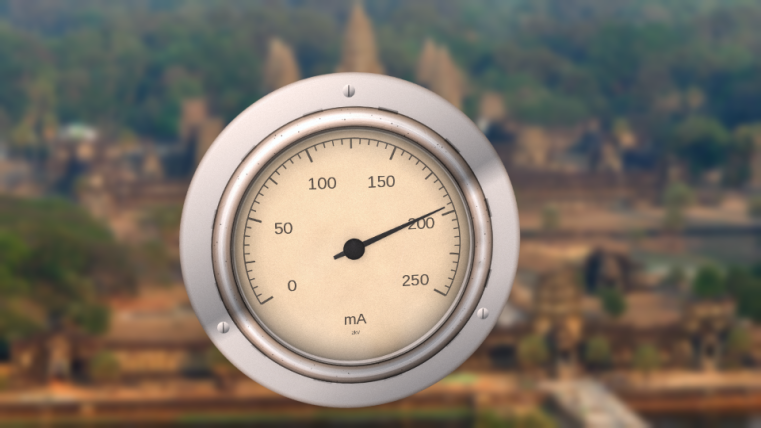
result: 195,mA
